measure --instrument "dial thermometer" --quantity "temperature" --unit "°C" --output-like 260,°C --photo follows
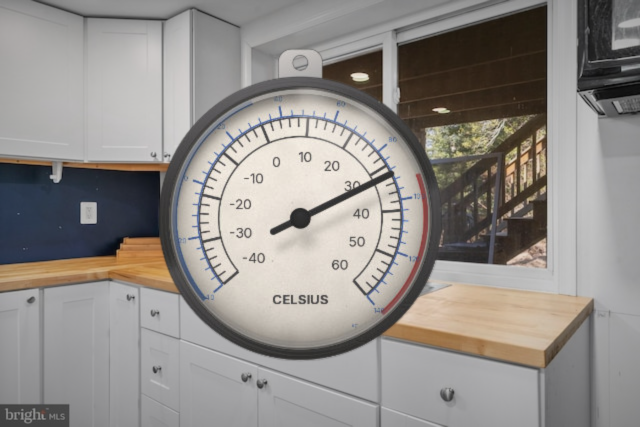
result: 32,°C
